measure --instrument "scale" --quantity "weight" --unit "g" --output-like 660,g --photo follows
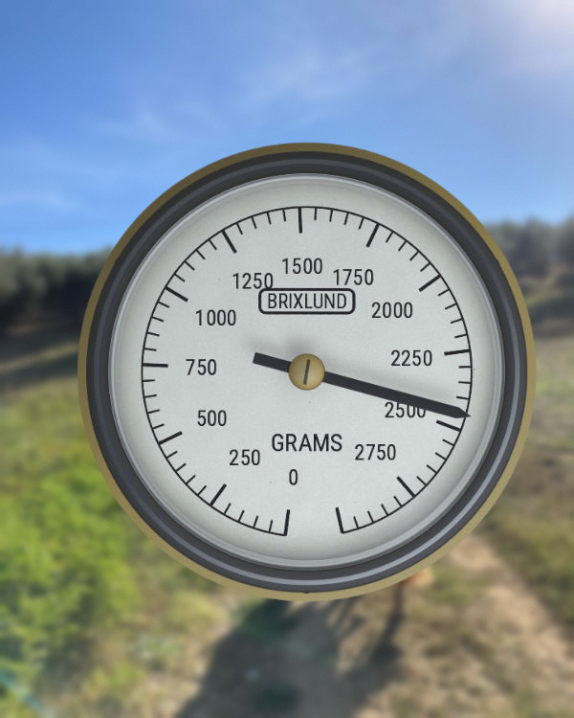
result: 2450,g
